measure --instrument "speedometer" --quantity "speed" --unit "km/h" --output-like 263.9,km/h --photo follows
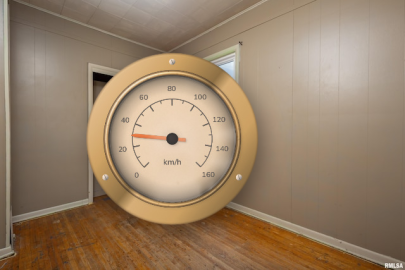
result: 30,km/h
